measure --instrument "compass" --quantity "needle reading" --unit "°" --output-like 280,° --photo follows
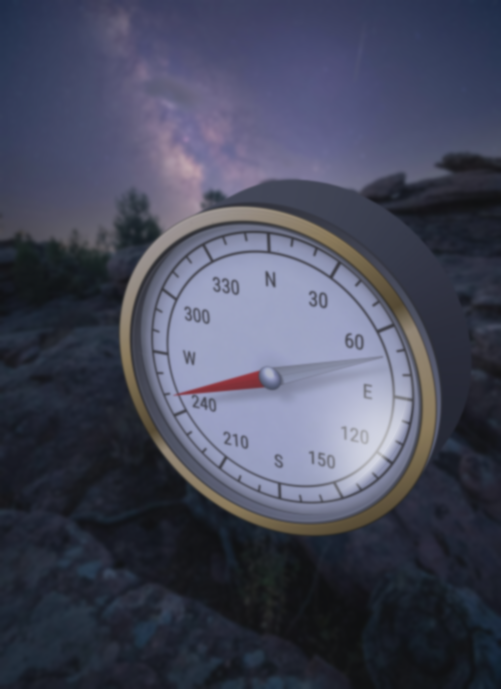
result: 250,°
